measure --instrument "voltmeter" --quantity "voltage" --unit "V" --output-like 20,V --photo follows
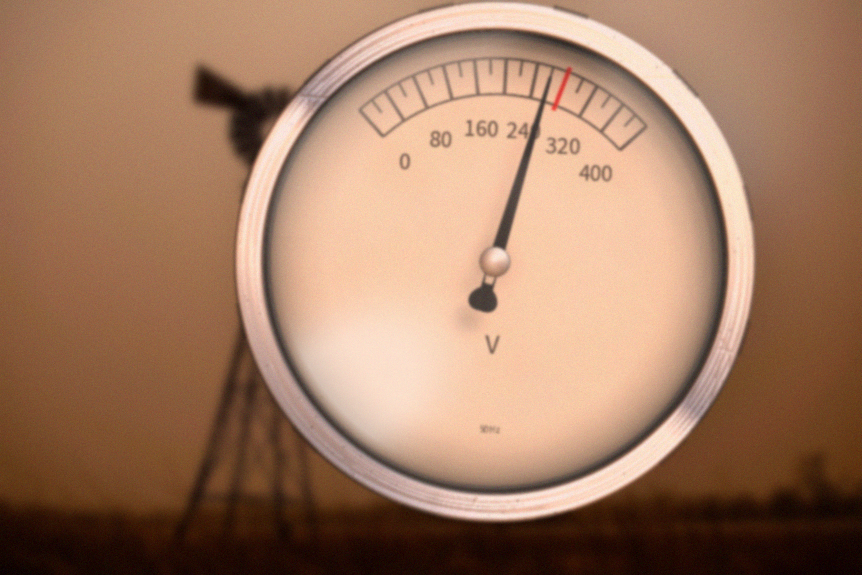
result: 260,V
